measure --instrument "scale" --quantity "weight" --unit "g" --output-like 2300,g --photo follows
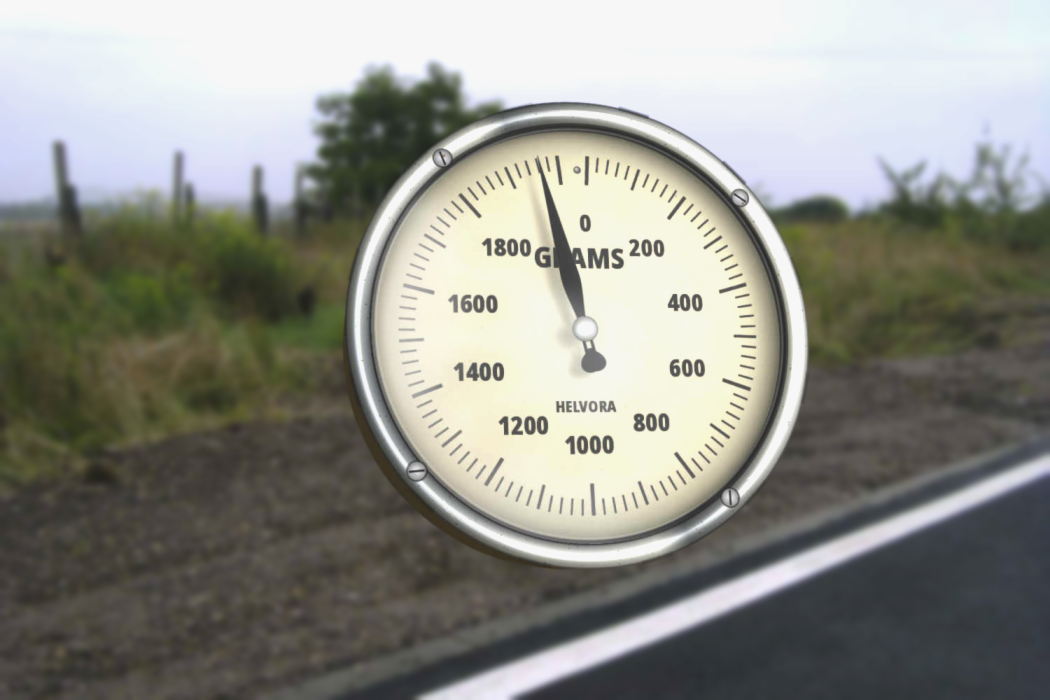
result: 1960,g
